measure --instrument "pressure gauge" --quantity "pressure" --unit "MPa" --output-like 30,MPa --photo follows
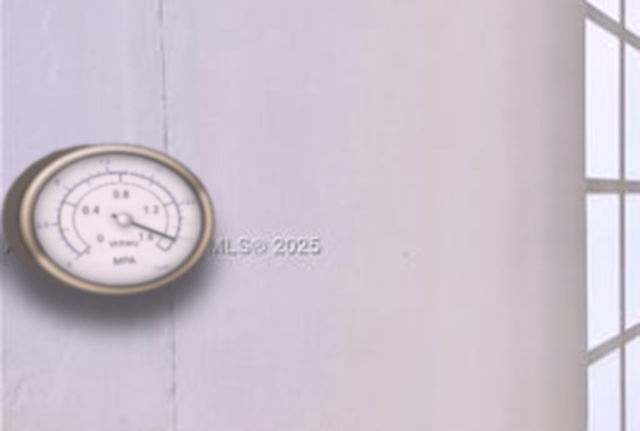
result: 1.5,MPa
